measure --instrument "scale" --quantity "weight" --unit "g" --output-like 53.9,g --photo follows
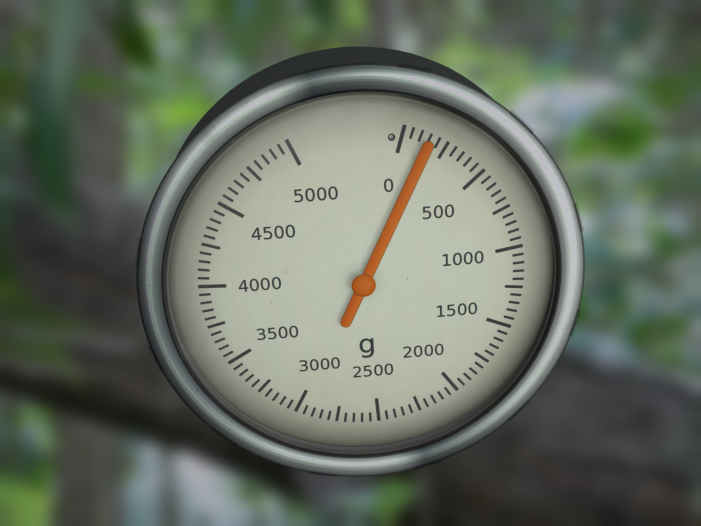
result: 150,g
